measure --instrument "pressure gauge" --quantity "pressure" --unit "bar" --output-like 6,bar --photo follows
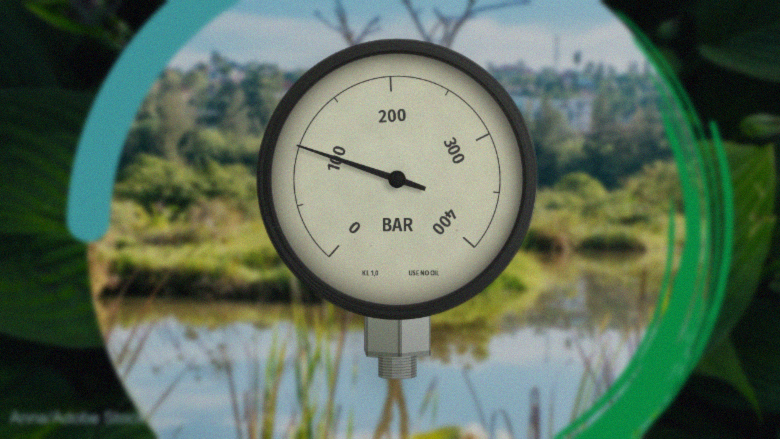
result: 100,bar
